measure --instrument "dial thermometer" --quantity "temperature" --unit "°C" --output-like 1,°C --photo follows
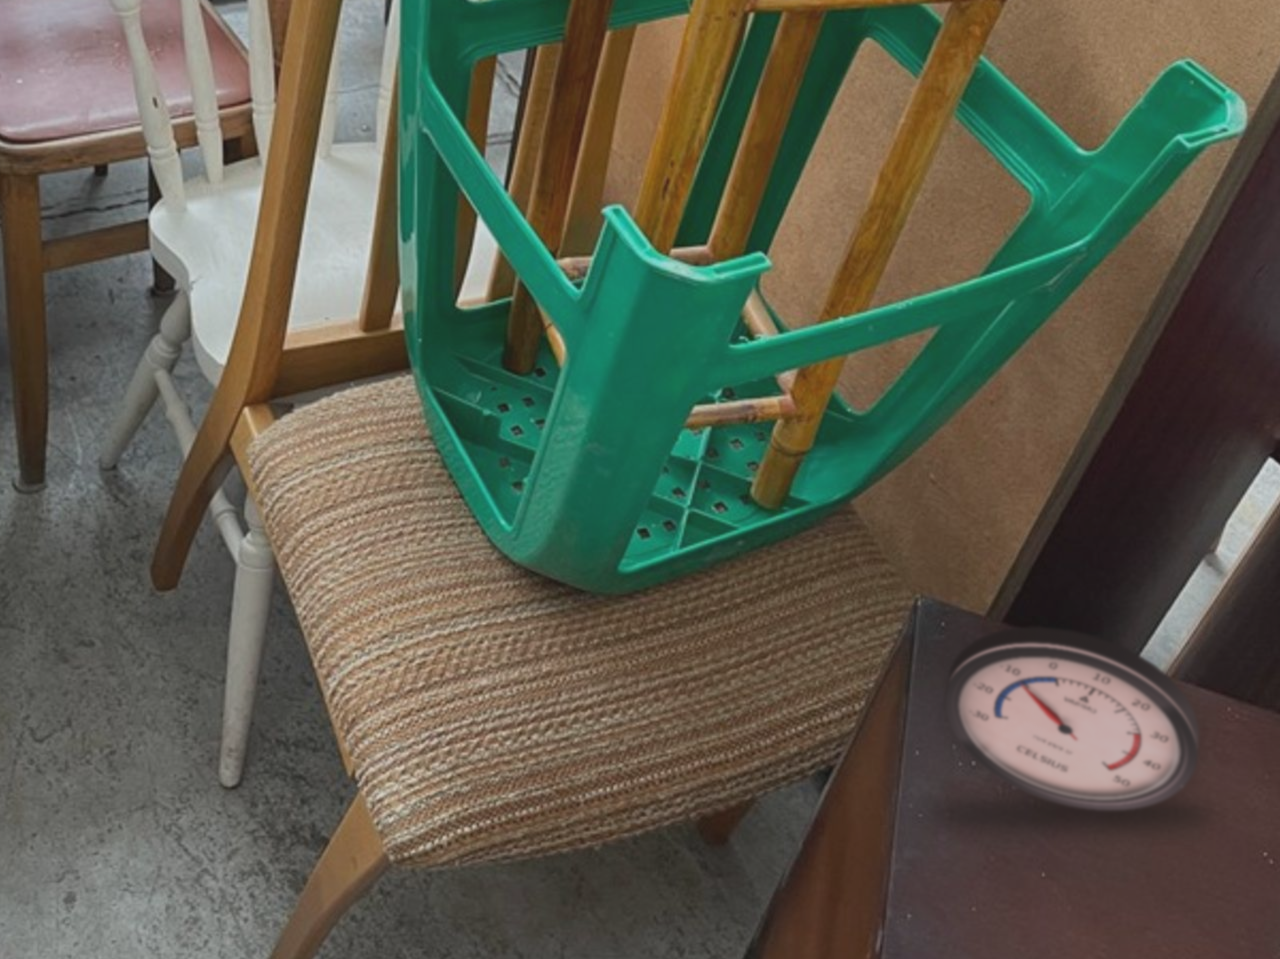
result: -10,°C
